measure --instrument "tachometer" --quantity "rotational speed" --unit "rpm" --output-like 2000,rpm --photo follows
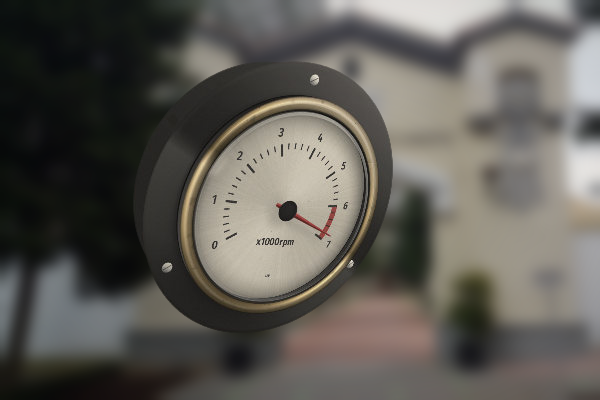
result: 6800,rpm
